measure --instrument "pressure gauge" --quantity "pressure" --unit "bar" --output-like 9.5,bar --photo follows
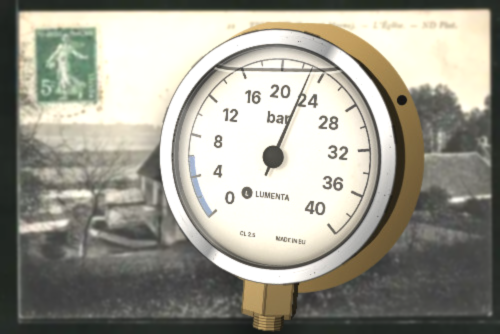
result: 23,bar
